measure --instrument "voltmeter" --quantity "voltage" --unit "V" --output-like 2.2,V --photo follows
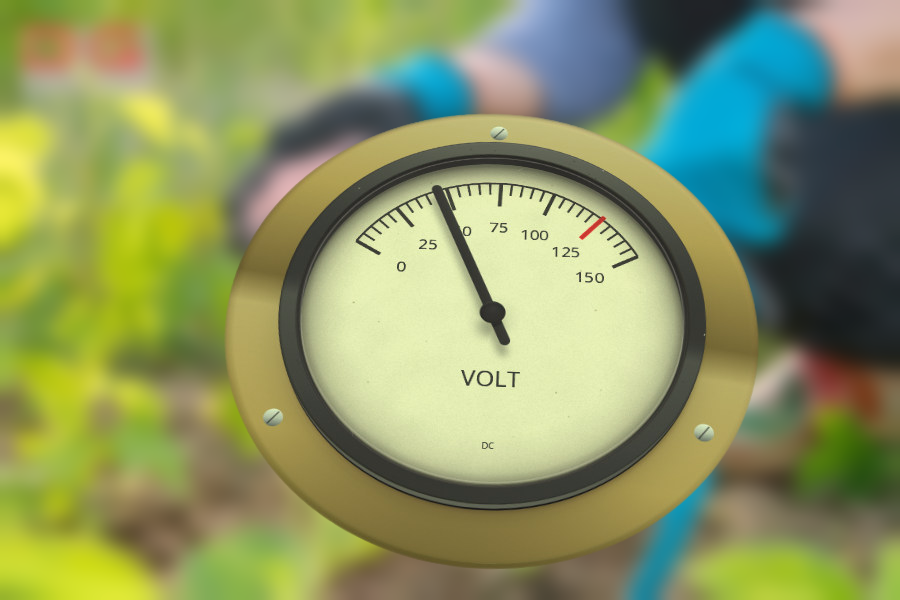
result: 45,V
